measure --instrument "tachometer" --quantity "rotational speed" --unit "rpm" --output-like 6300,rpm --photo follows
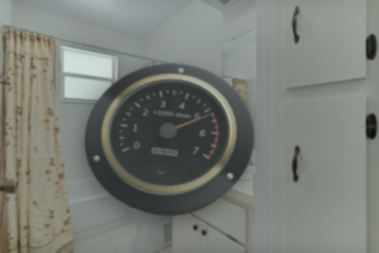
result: 5250,rpm
